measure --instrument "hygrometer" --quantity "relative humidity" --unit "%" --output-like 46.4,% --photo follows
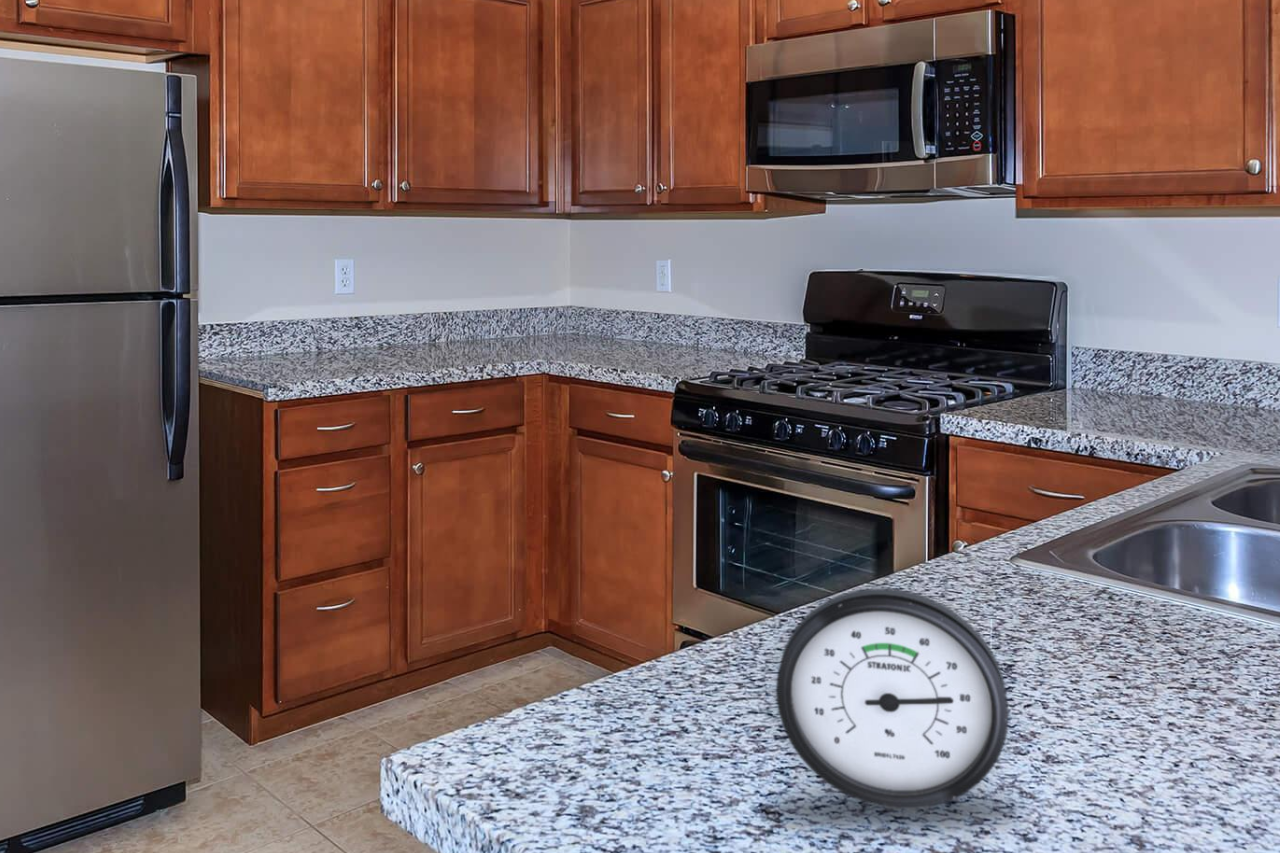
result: 80,%
